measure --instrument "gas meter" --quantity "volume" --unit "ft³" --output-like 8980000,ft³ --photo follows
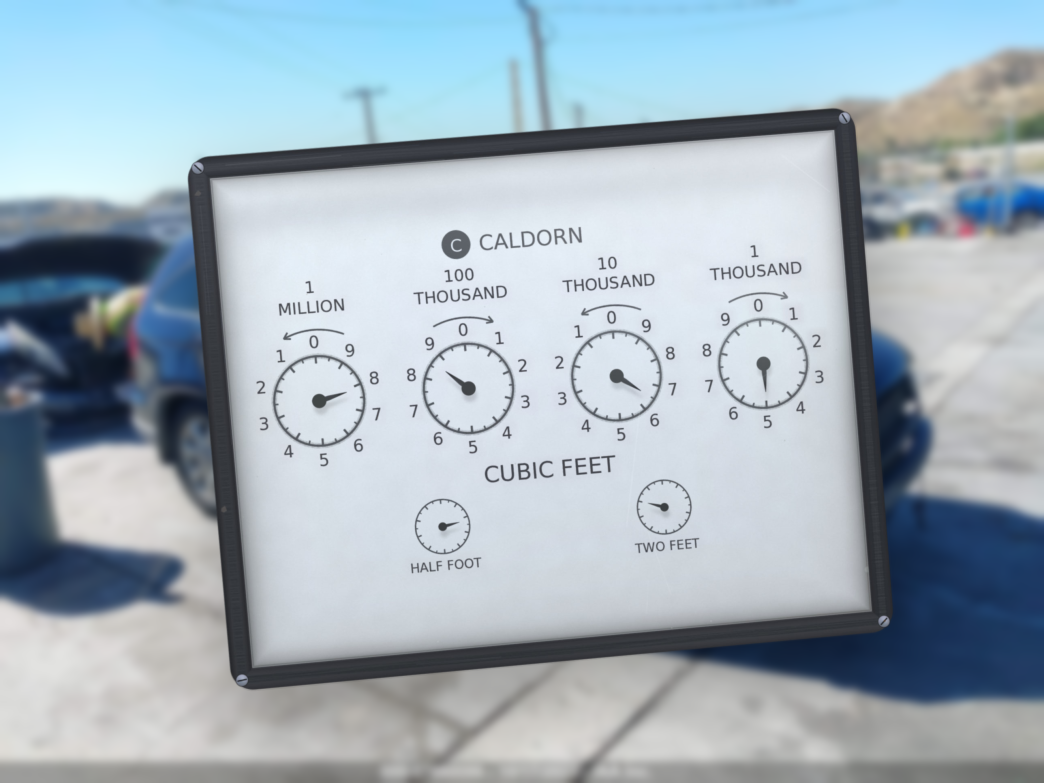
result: 786500,ft³
